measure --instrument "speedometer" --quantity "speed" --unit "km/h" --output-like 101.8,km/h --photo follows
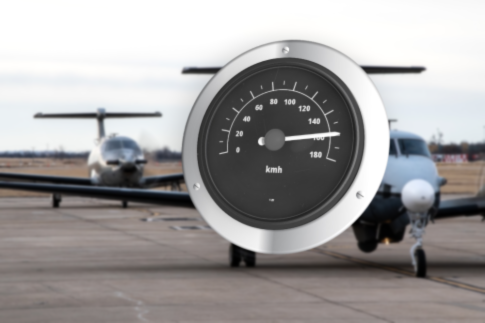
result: 160,km/h
